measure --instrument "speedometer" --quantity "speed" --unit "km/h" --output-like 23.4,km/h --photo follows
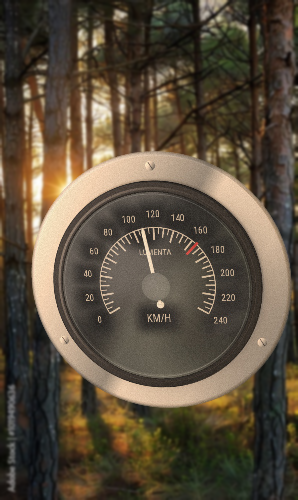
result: 110,km/h
